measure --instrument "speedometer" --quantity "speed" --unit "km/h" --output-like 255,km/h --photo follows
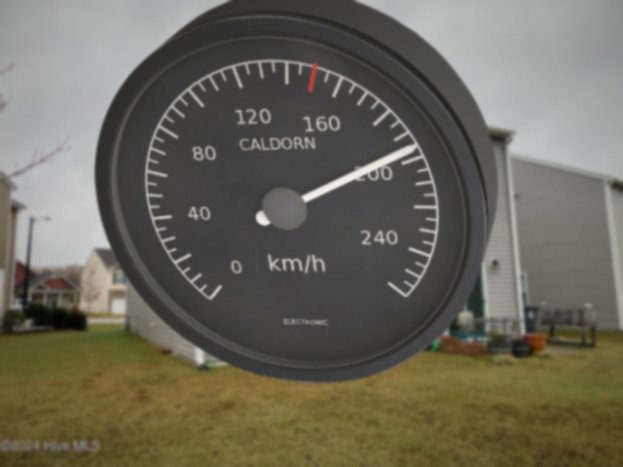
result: 195,km/h
